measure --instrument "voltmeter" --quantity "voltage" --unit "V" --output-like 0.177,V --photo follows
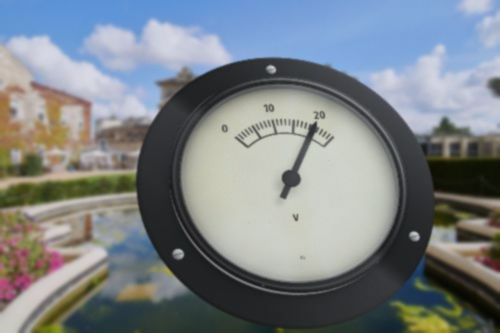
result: 20,V
